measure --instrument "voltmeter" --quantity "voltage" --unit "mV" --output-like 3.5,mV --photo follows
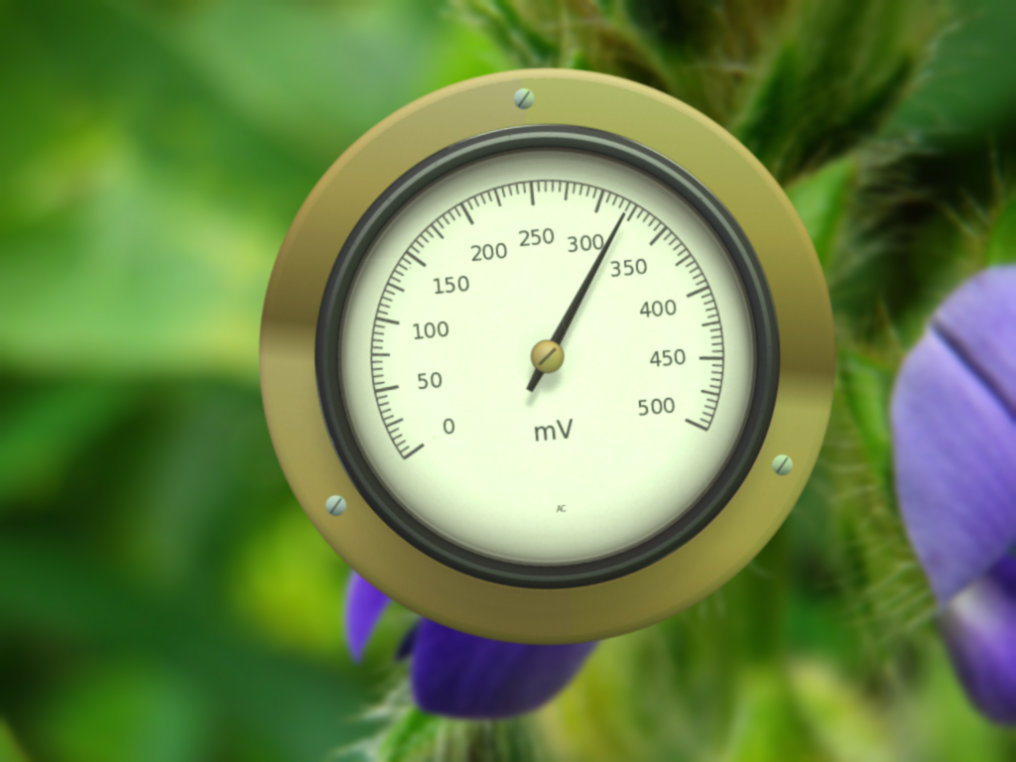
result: 320,mV
